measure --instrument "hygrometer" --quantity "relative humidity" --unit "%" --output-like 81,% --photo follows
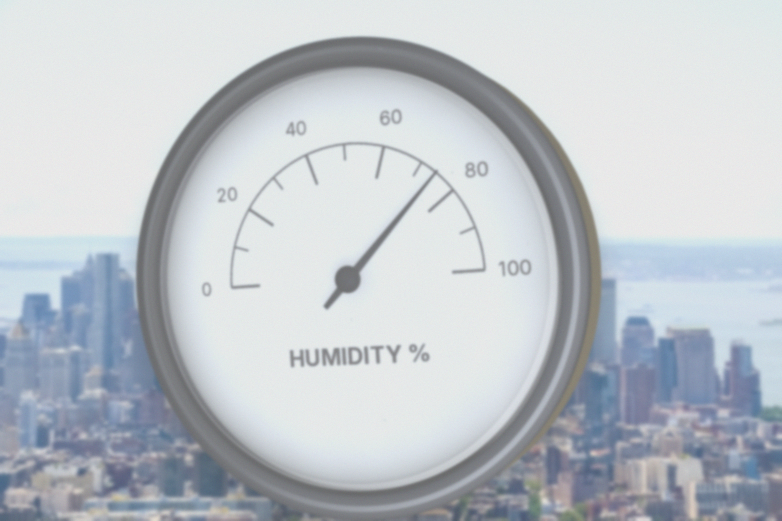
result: 75,%
